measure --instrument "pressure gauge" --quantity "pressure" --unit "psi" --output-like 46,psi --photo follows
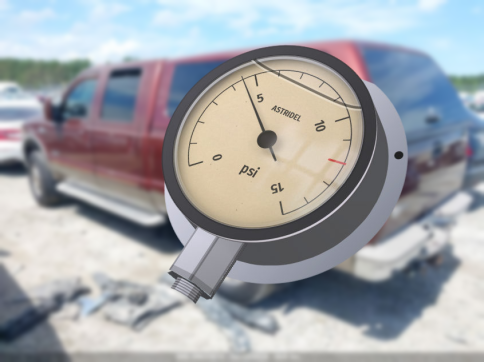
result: 4.5,psi
